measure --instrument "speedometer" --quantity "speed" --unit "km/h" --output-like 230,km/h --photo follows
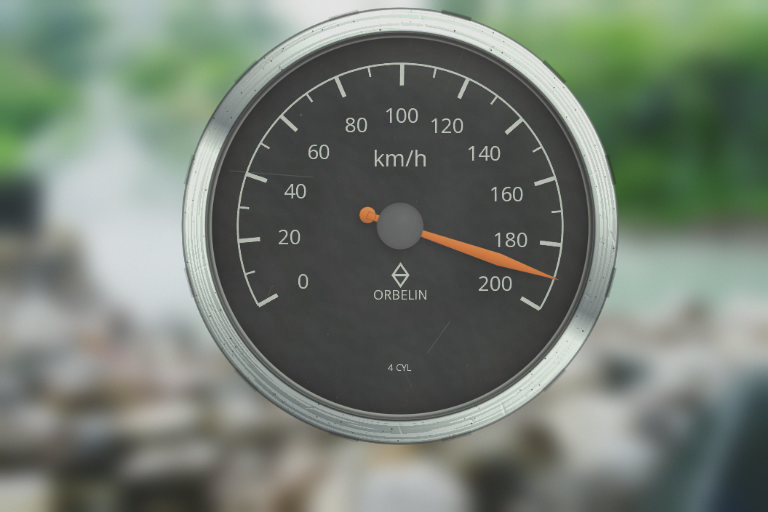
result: 190,km/h
